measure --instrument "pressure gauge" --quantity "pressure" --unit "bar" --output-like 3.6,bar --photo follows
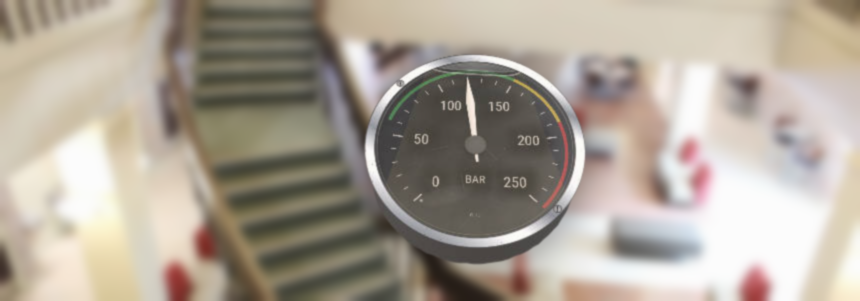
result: 120,bar
